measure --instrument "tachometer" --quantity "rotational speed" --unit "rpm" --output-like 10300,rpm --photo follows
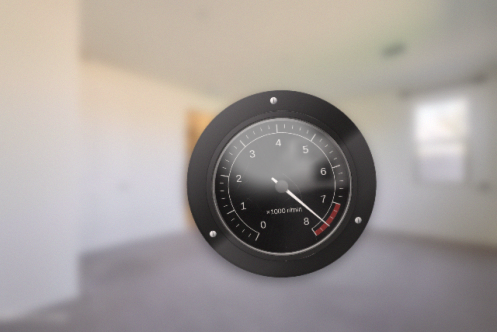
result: 7600,rpm
